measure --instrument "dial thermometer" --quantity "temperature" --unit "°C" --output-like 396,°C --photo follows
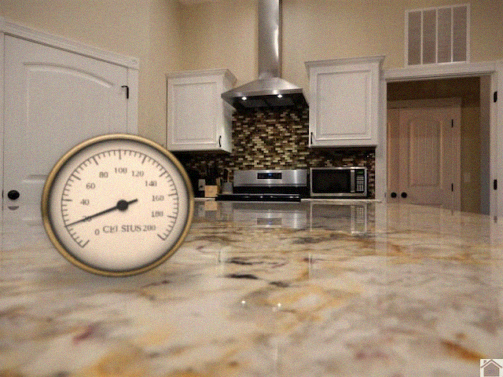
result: 20,°C
